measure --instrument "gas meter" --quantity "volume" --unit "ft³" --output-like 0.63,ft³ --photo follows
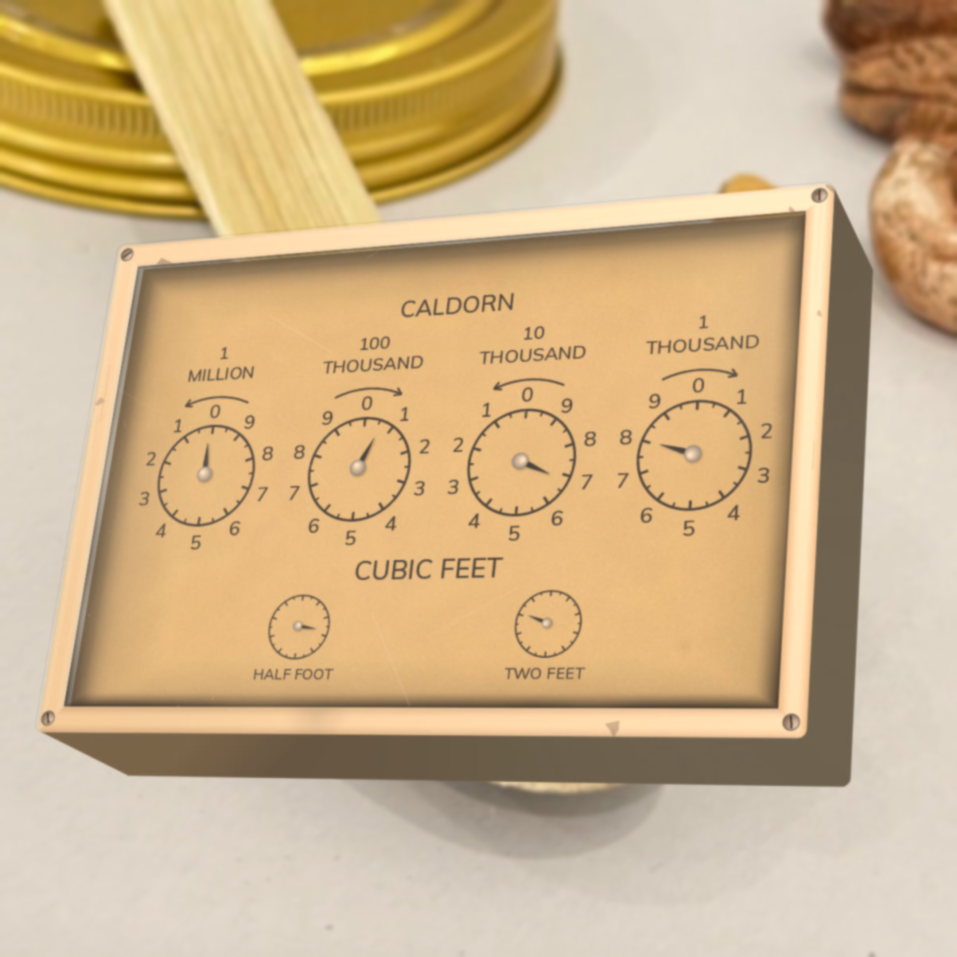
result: 6800,ft³
